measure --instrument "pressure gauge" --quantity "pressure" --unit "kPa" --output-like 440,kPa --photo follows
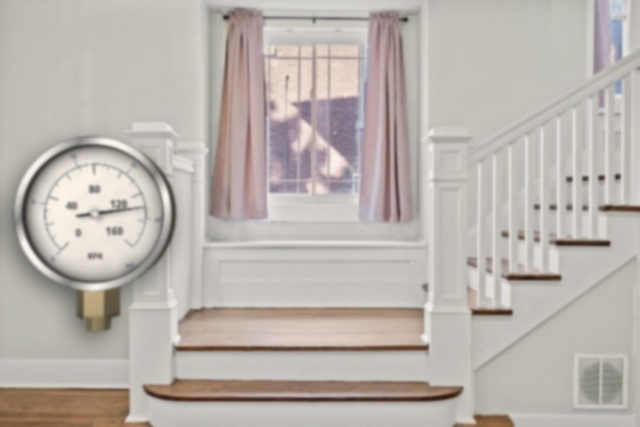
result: 130,kPa
